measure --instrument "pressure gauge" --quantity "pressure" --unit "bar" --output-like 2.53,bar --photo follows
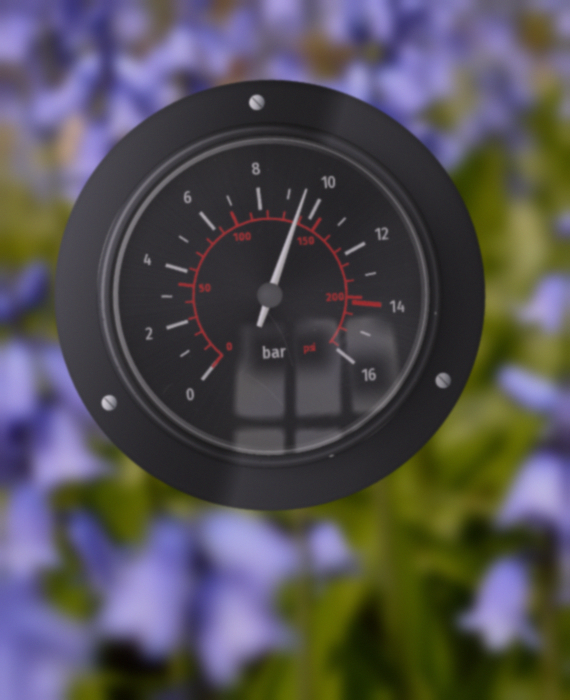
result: 9.5,bar
